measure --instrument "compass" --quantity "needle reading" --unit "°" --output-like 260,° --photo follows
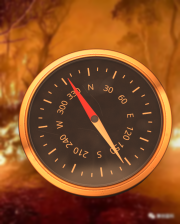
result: 335,°
